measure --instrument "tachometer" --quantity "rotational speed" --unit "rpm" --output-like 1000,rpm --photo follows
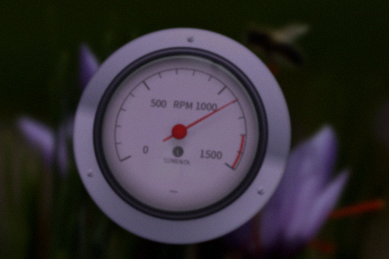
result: 1100,rpm
